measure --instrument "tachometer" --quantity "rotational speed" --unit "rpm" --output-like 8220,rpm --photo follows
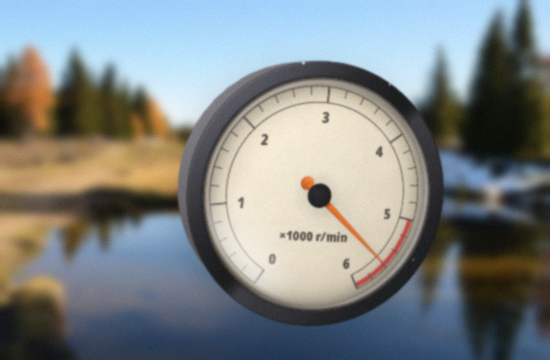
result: 5600,rpm
